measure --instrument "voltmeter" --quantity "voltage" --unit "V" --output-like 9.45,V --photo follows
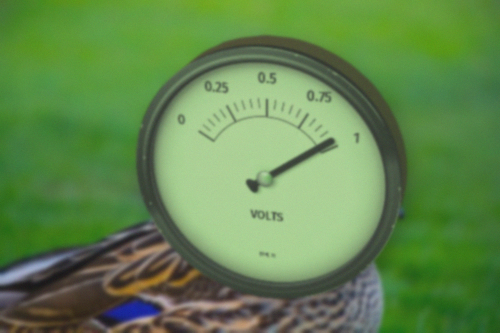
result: 0.95,V
